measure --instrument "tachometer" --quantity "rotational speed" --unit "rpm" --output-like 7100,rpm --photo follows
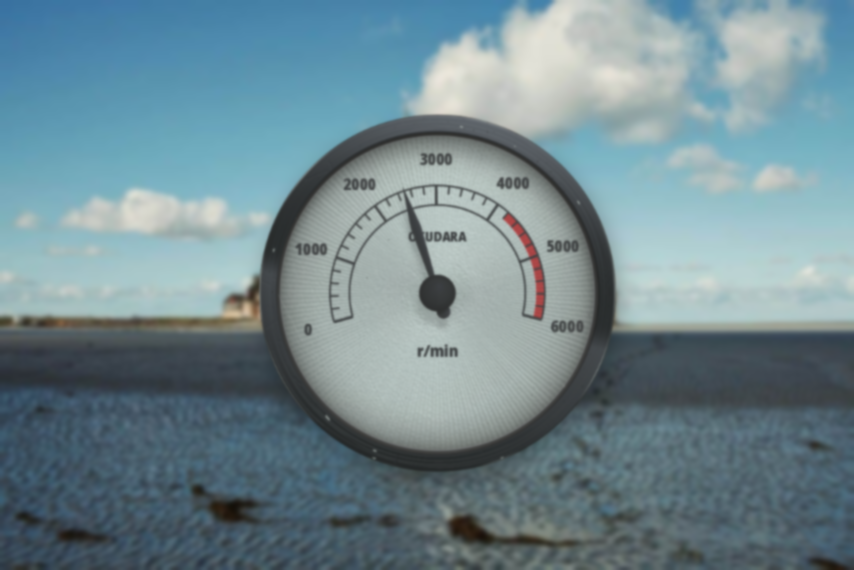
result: 2500,rpm
